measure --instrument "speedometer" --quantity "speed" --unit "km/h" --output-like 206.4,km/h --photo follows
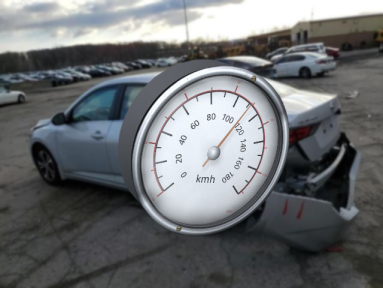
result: 110,km/h
